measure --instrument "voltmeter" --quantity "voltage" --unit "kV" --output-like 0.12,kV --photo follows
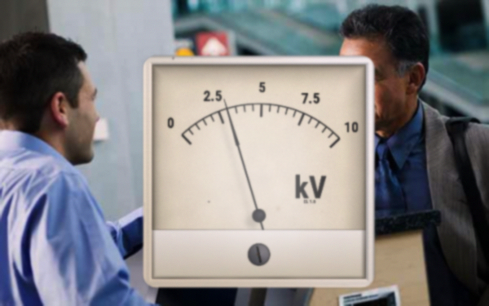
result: 3,kV
